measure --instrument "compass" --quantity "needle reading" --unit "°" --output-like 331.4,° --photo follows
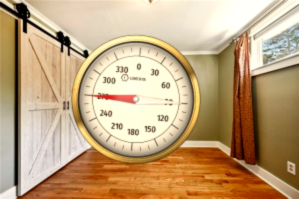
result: 270,°
